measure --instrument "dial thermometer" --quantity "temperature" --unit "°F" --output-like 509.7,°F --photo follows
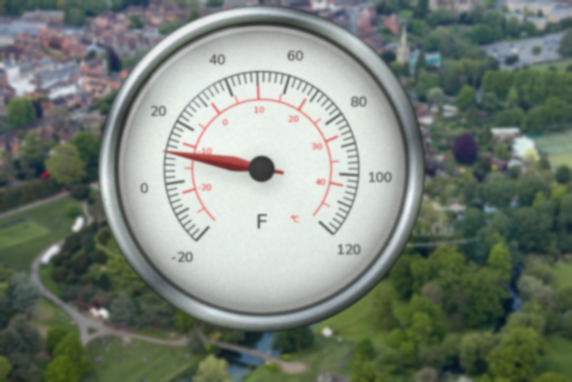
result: 10,°F
